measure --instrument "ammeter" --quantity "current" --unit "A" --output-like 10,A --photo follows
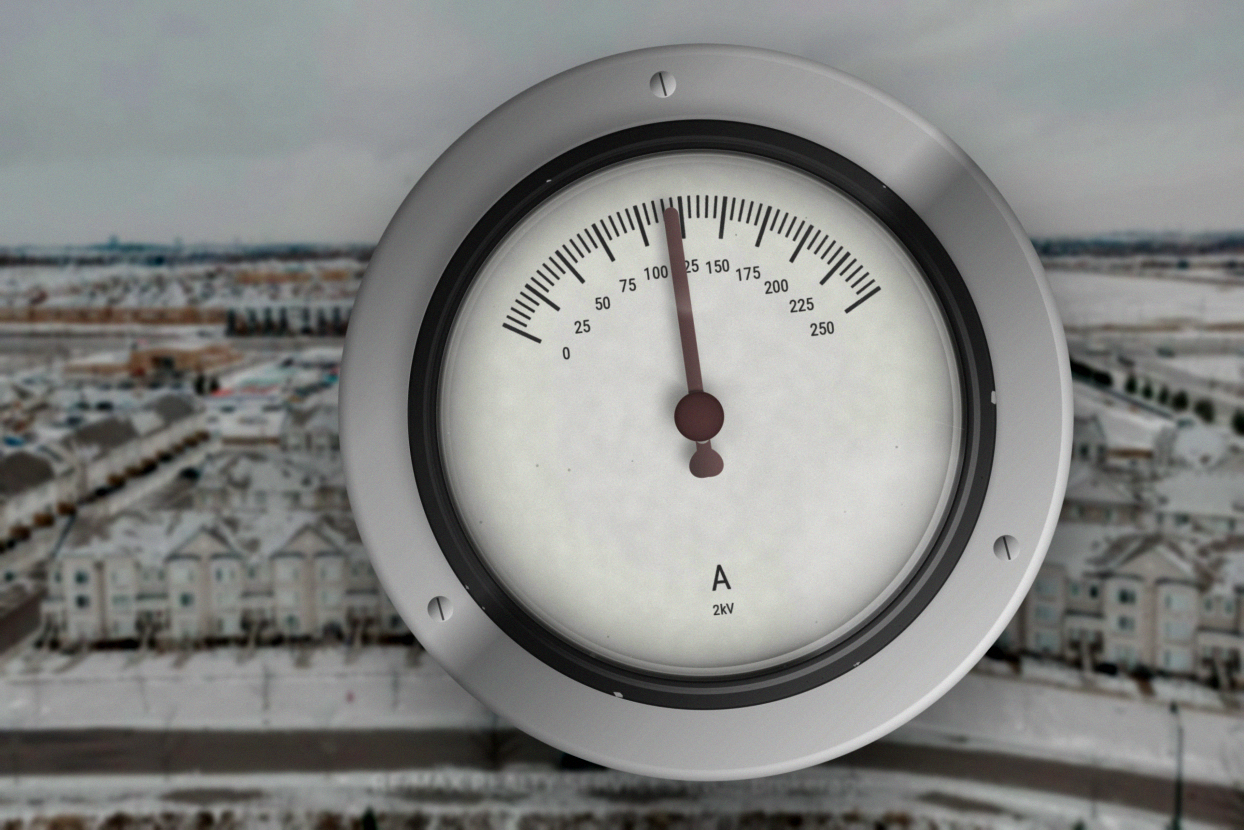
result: 120,A
